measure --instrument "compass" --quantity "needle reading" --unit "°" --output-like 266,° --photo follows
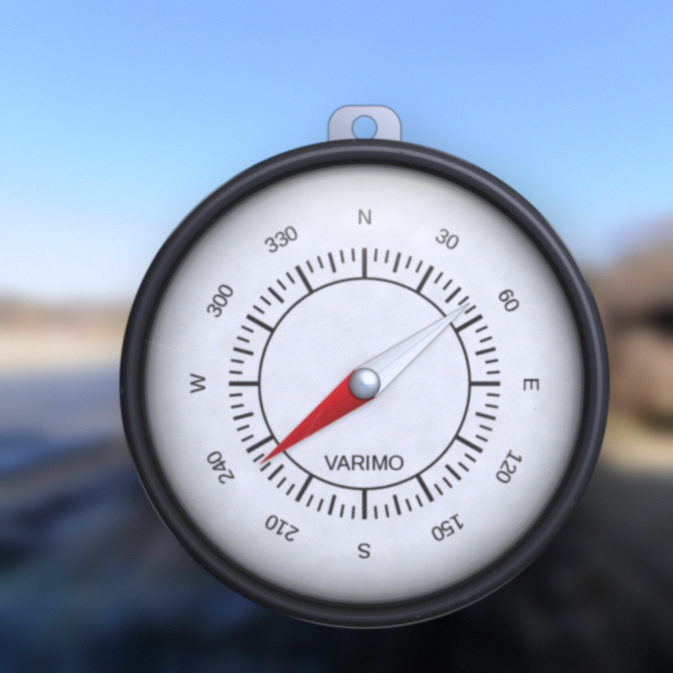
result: 232.5,°
